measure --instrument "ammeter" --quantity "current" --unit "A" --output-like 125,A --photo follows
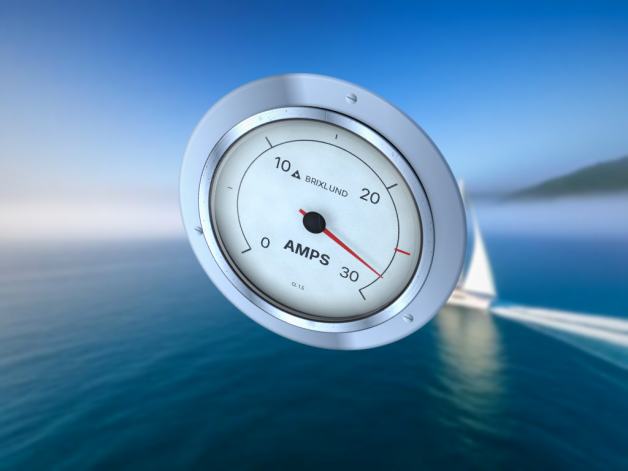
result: 27.5,A
